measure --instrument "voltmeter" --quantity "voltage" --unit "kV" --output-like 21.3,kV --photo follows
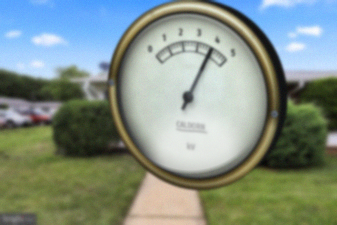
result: 4,kV
